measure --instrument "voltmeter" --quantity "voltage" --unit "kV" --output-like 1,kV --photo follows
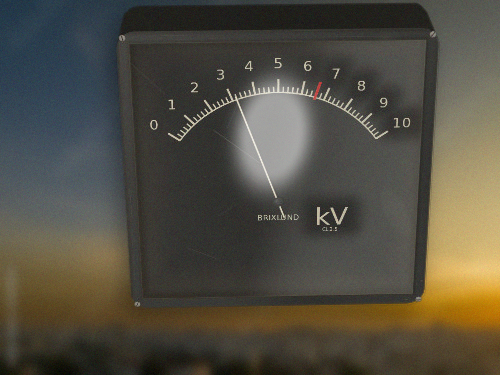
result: 3.2,kV
